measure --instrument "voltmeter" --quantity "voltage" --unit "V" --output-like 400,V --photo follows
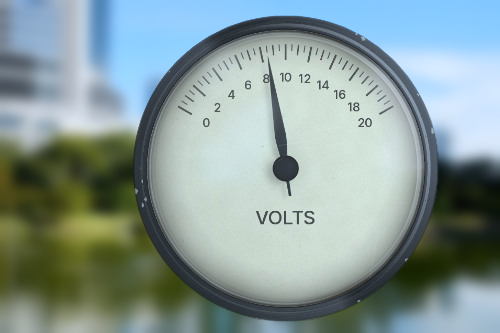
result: 8.5,V
